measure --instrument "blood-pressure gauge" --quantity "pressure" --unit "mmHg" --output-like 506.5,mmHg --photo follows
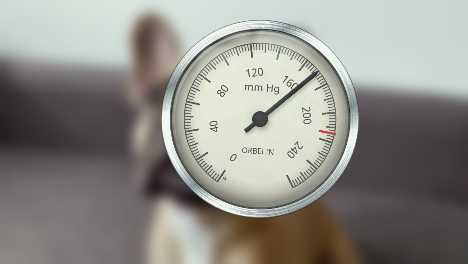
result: 170,mmHg
